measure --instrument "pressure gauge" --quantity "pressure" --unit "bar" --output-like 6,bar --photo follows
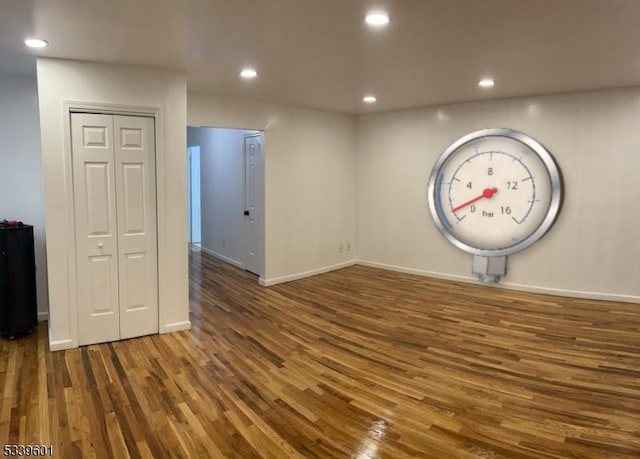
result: 1,bar
